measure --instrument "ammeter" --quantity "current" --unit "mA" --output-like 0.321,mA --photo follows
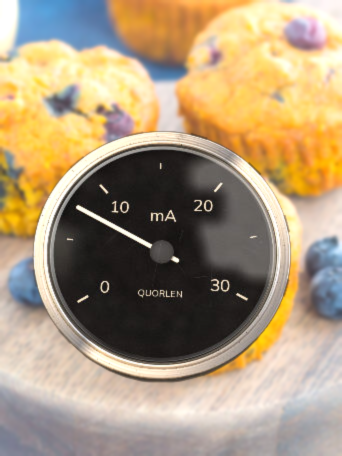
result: 7.5,mA
